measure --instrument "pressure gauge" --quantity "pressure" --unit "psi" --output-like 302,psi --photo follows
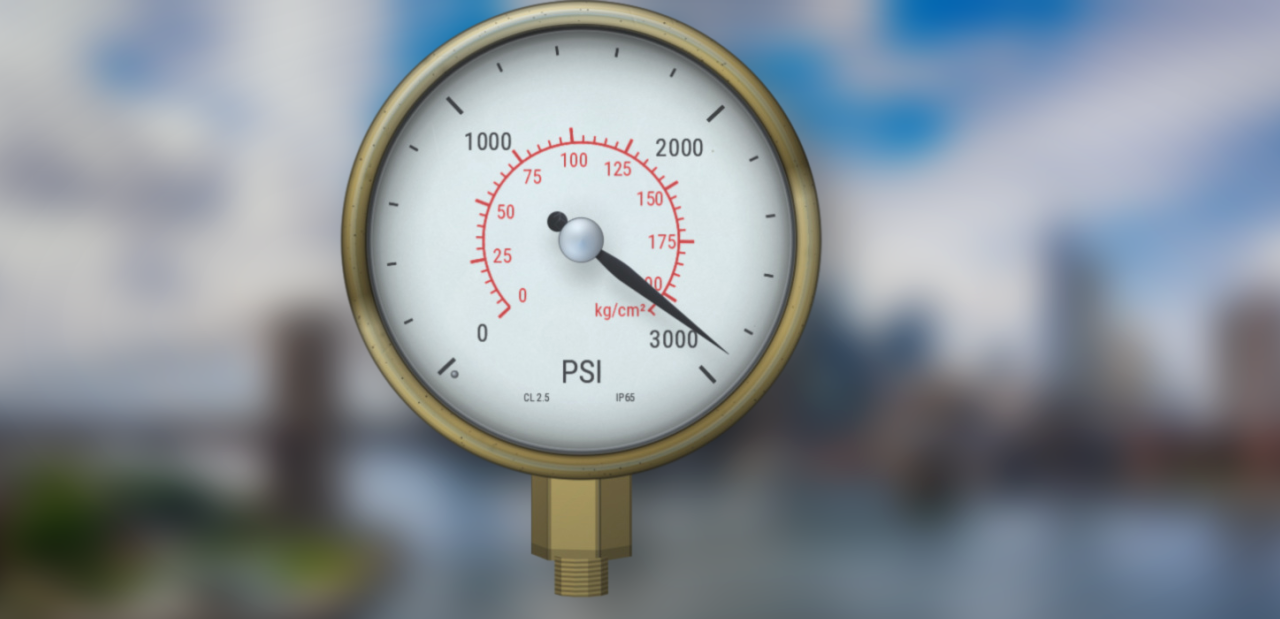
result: 2900,psi
